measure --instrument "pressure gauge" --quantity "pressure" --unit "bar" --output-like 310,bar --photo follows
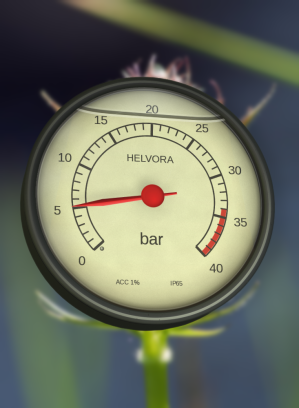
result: 5,bar
